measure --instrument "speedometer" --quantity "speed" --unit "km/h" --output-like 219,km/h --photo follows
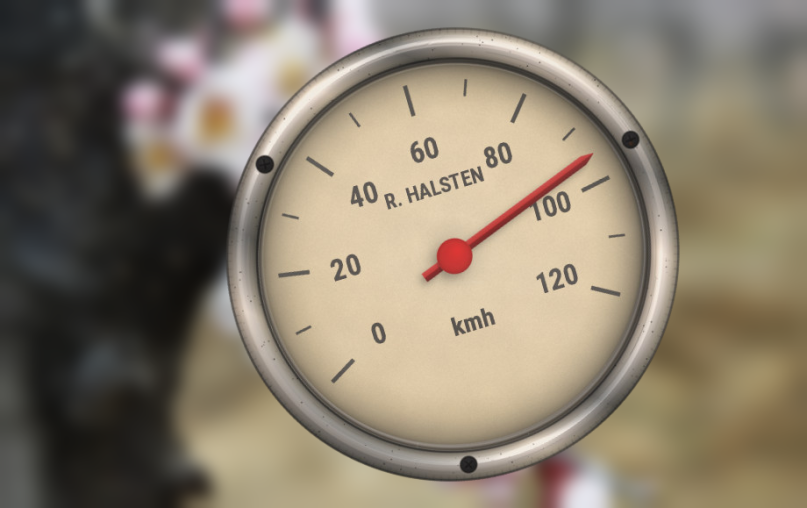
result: 95,km/h
